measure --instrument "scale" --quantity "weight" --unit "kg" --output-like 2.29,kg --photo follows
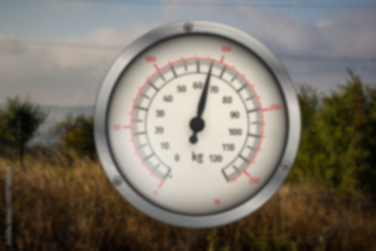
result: 65,kg
